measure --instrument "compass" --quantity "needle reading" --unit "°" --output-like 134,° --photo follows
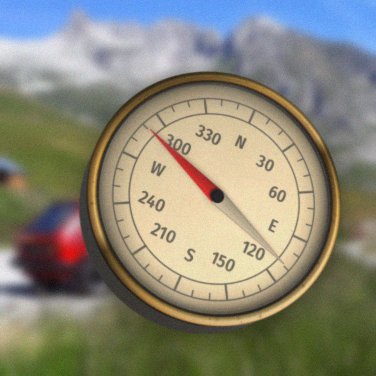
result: 290,°
